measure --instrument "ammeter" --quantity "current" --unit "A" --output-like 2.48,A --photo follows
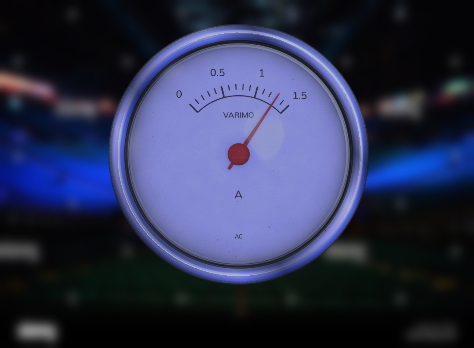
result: 1.3,A
